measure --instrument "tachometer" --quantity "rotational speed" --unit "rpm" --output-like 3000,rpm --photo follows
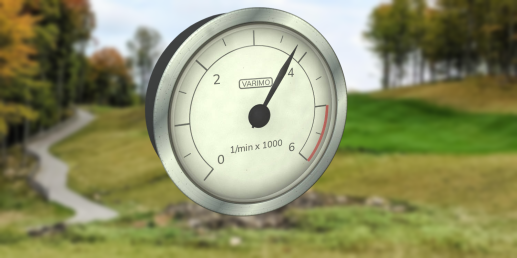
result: 3750,rpm
